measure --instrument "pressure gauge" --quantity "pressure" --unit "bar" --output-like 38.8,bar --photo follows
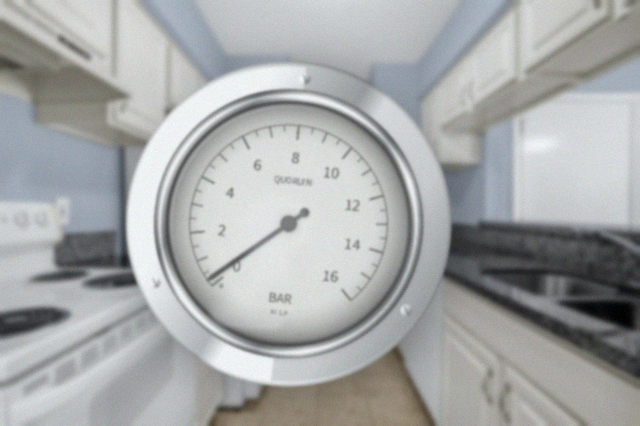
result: 0.25,bar
